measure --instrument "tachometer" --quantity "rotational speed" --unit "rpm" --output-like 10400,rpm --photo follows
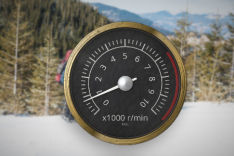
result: 800,rpm
